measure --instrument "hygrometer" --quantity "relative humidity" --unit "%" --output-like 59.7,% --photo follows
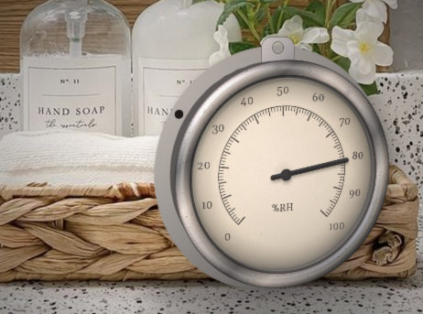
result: 80,%
